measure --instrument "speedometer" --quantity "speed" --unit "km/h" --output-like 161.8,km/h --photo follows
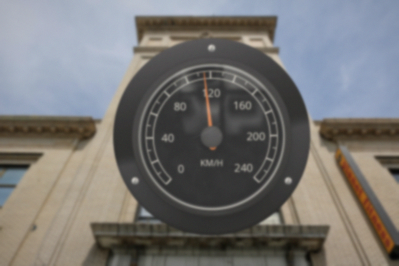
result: 115,km/h
